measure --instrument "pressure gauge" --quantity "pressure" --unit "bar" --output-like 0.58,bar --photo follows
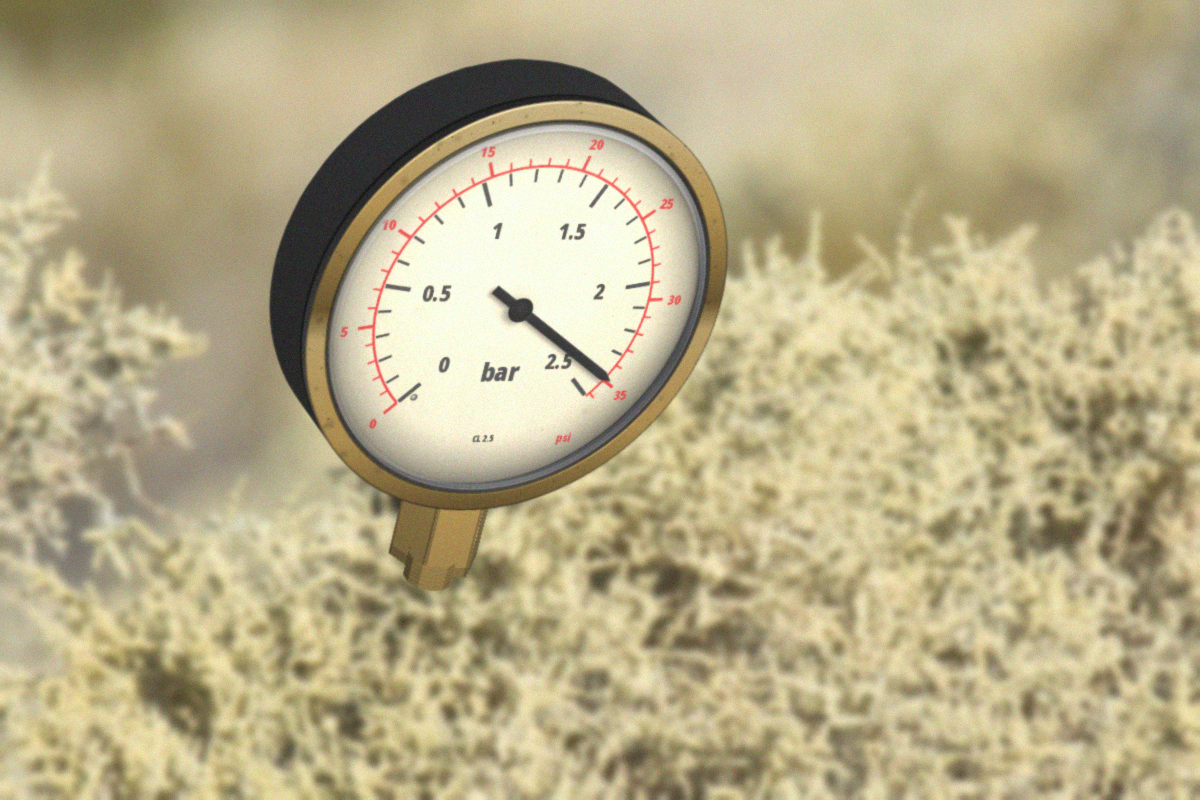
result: 2.4,bar
